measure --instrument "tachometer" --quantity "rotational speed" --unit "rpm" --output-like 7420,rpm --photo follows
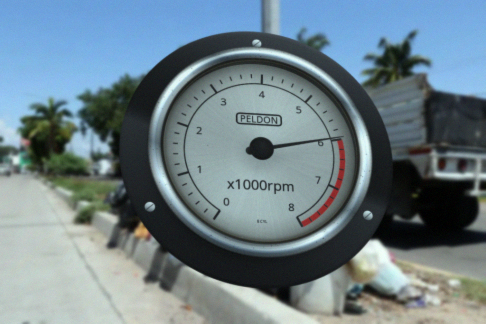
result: 6000,rpm
